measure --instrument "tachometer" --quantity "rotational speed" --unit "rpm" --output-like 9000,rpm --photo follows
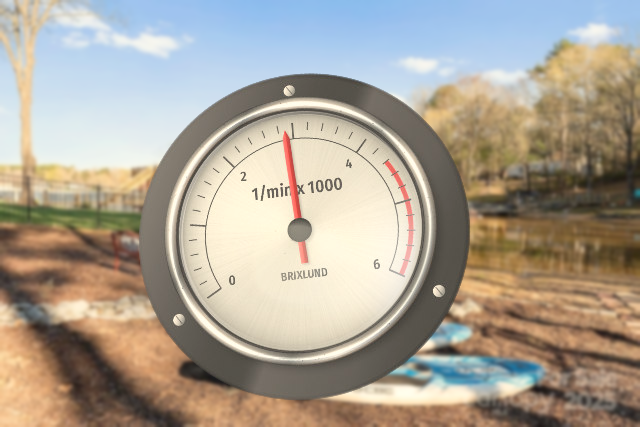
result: 2900,rpm
